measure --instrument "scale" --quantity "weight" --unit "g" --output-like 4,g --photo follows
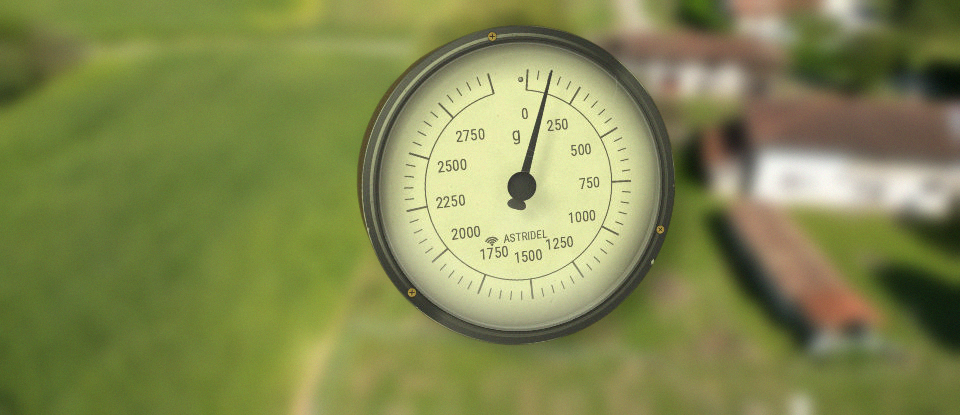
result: 100,g
